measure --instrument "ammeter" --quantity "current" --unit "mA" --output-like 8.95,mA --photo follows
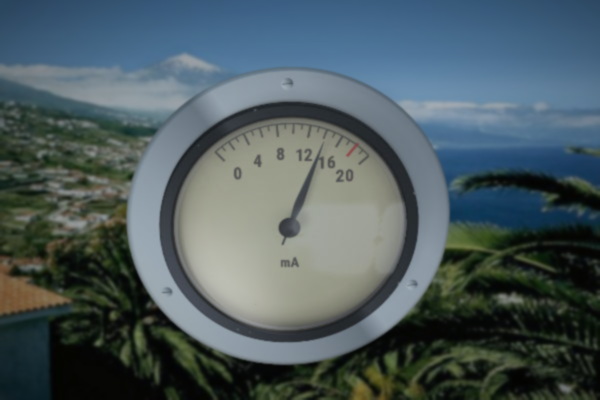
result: 14,mA
